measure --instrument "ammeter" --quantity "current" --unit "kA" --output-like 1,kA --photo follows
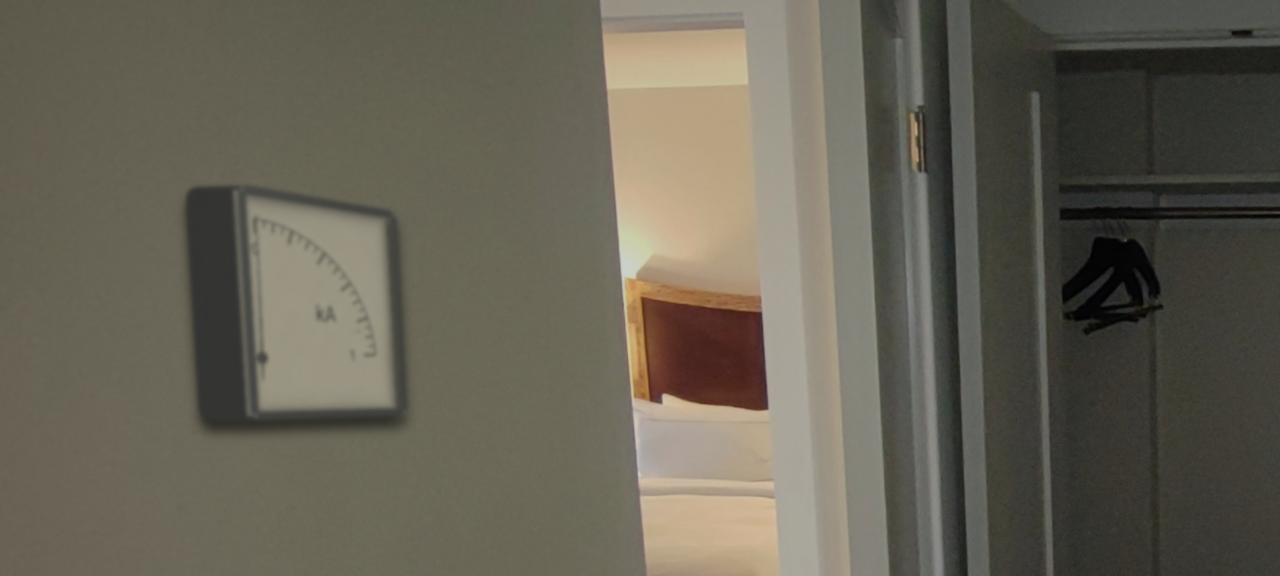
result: 0,kA
